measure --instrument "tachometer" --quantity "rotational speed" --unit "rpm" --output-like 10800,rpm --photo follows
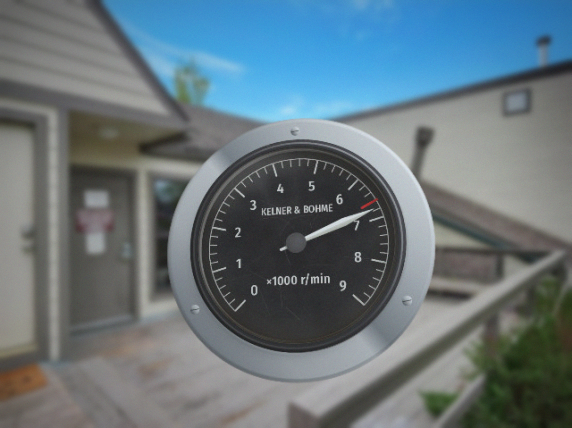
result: 6800,rpm
